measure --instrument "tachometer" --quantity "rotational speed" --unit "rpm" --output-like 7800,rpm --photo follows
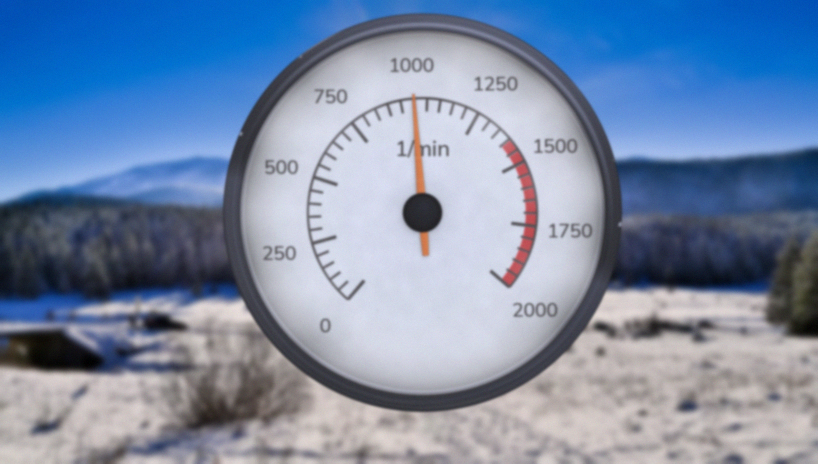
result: 1000,rpm
